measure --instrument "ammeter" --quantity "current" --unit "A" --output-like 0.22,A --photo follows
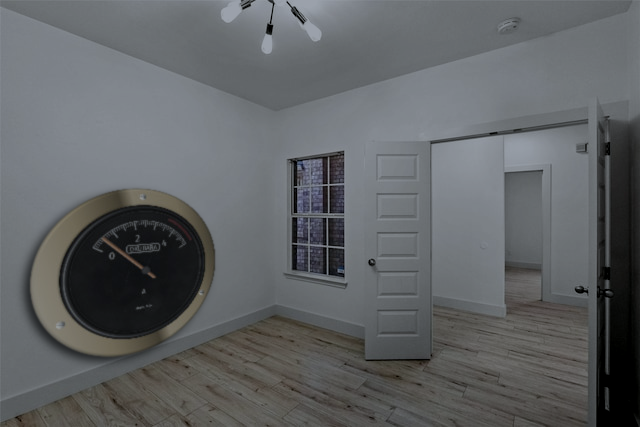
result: 0.5,A
